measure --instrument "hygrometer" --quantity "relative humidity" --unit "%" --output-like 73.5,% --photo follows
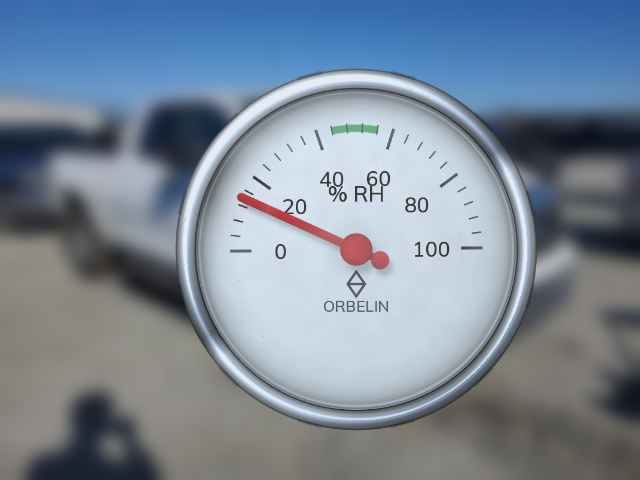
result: 14,%
